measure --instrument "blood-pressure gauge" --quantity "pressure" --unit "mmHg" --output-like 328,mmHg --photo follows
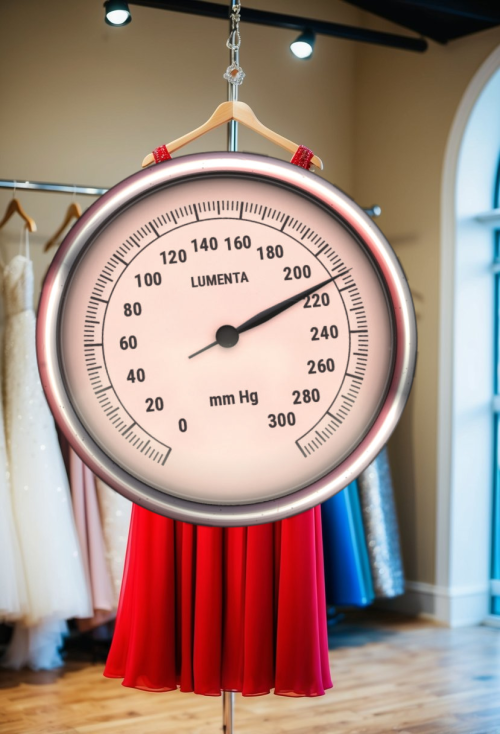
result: 214,mmHg
